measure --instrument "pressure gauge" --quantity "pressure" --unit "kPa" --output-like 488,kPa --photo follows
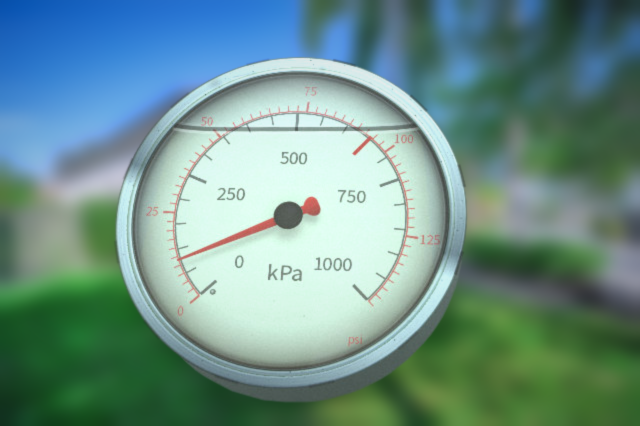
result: 75,kPa
